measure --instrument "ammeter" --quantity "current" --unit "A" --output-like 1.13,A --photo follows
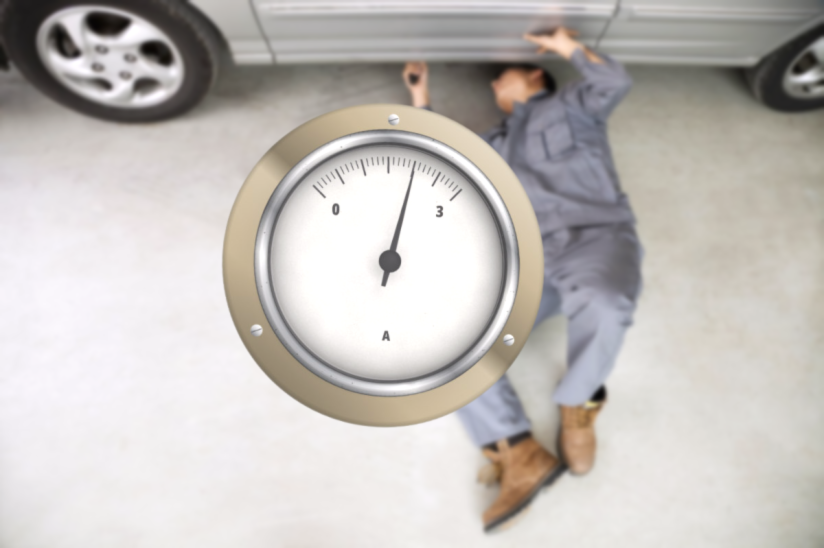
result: 2,A
